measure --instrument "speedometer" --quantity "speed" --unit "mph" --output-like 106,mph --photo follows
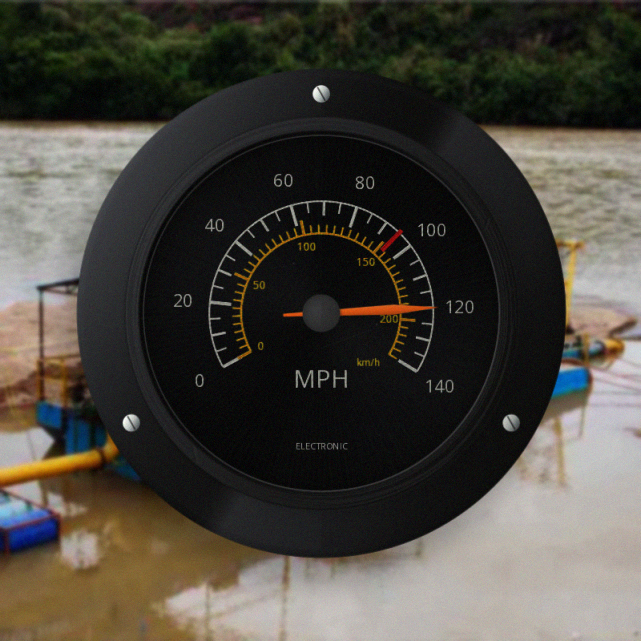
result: 120,mph
